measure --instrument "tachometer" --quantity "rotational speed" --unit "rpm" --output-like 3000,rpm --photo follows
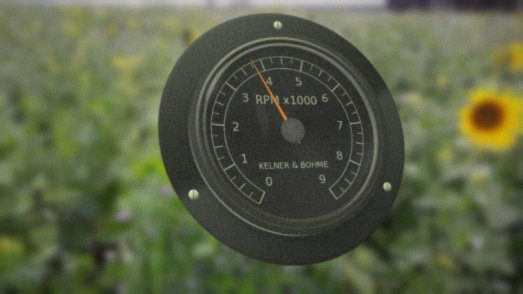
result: 3750,rpm
